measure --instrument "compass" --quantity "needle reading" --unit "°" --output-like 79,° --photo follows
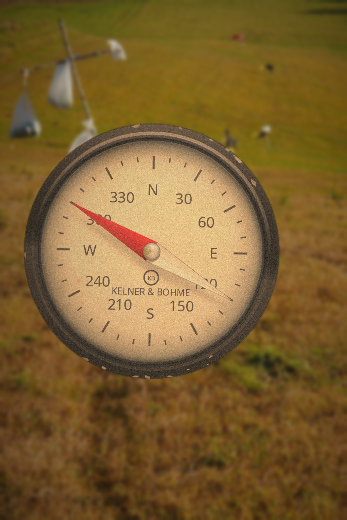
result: 300,°
